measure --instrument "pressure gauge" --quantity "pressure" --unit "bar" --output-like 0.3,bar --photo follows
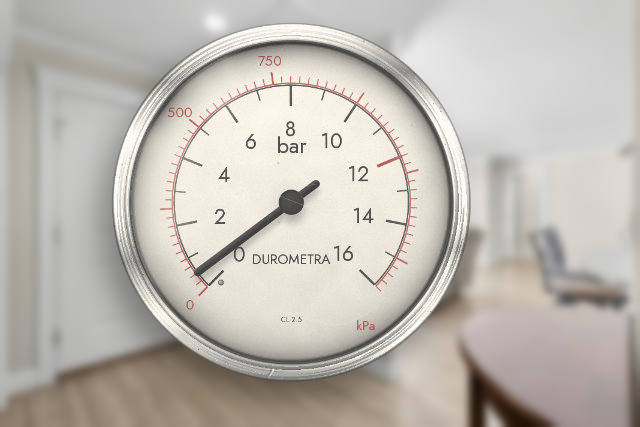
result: 0.5,bar
